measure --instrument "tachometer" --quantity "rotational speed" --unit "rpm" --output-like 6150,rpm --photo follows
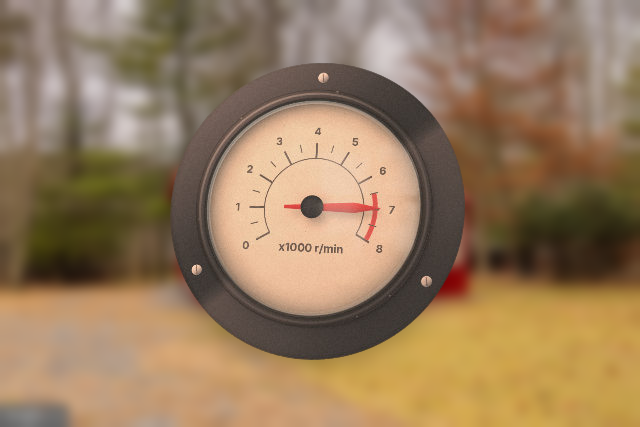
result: 7000,rpm
